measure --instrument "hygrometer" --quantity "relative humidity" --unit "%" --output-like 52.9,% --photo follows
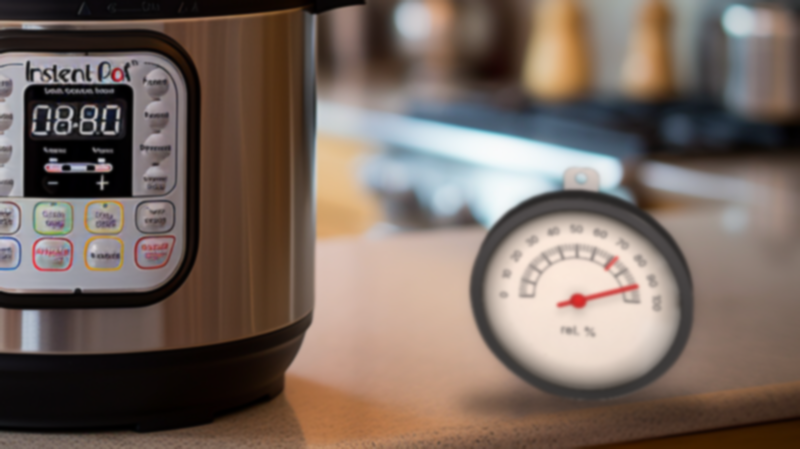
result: 90,%
